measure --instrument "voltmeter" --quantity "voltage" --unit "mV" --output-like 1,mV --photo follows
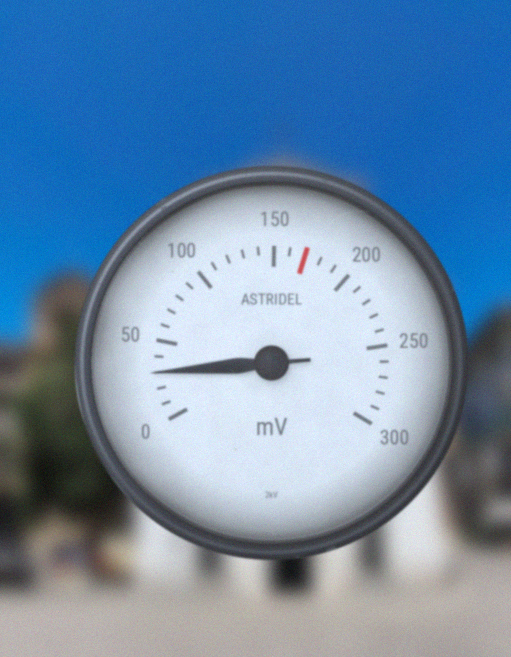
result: 30,mV
